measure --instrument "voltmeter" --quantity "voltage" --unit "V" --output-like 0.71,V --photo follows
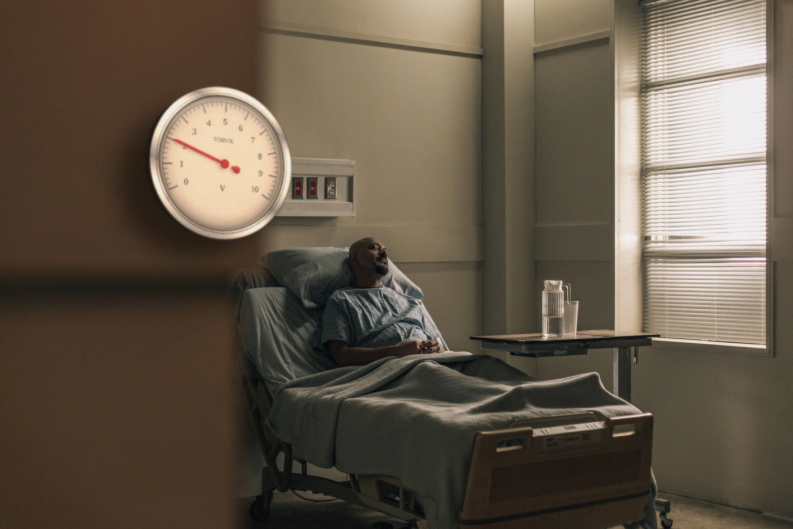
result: 2,V
